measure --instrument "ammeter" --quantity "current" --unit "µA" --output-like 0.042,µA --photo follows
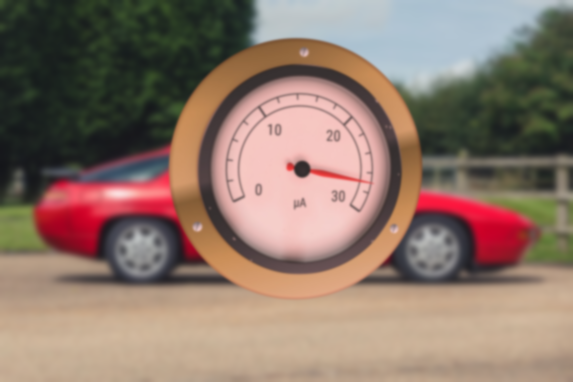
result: 27,µA
